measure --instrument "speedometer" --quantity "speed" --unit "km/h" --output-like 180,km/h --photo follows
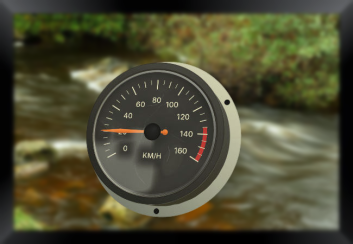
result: 20,km/h
